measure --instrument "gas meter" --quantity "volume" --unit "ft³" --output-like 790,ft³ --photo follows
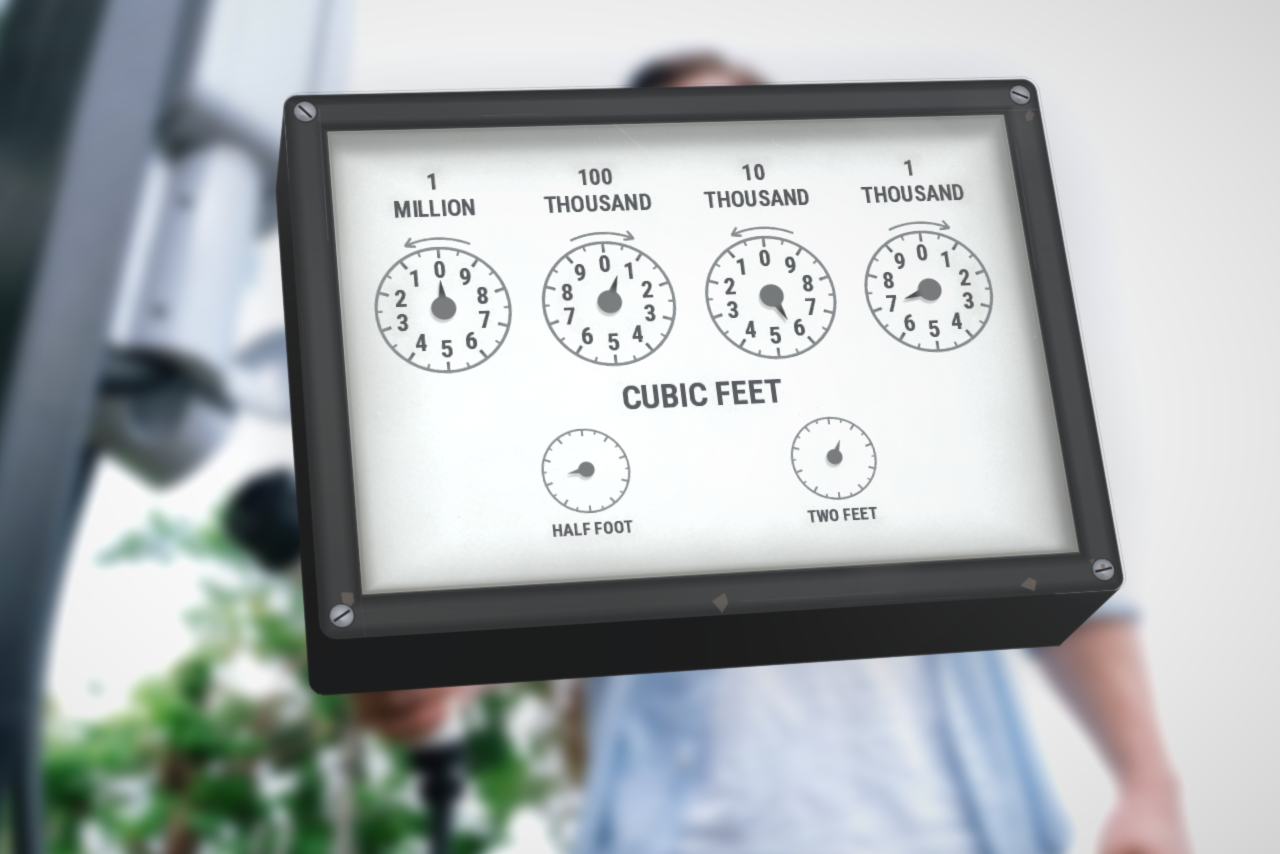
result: 5700,ft³
